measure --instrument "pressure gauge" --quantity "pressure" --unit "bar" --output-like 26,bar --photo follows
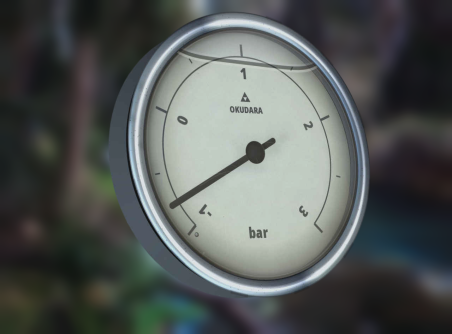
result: -0.75,bar
